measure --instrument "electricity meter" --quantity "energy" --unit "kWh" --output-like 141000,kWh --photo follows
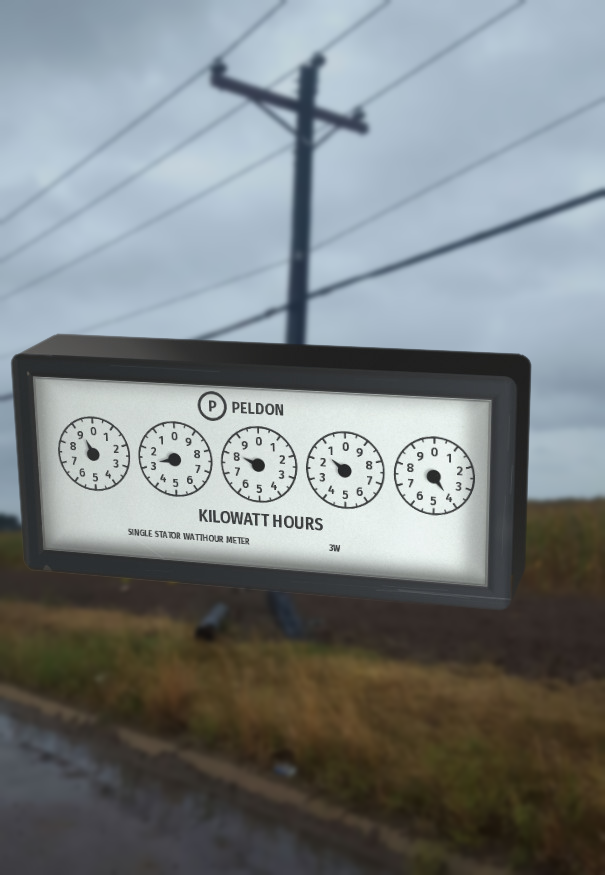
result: 92814,kWh
